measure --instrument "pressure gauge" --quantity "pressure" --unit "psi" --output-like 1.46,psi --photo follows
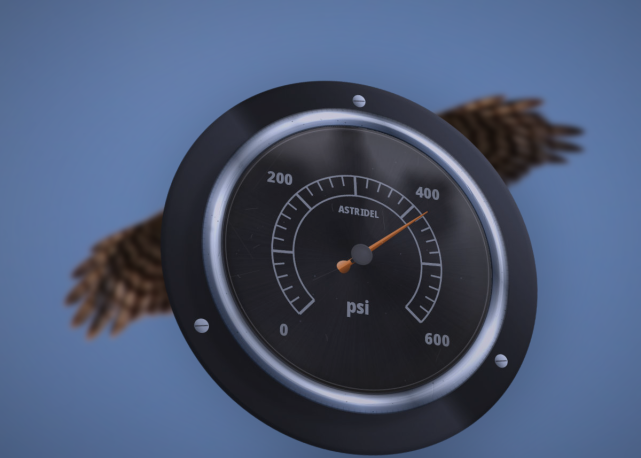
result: 420,psi
